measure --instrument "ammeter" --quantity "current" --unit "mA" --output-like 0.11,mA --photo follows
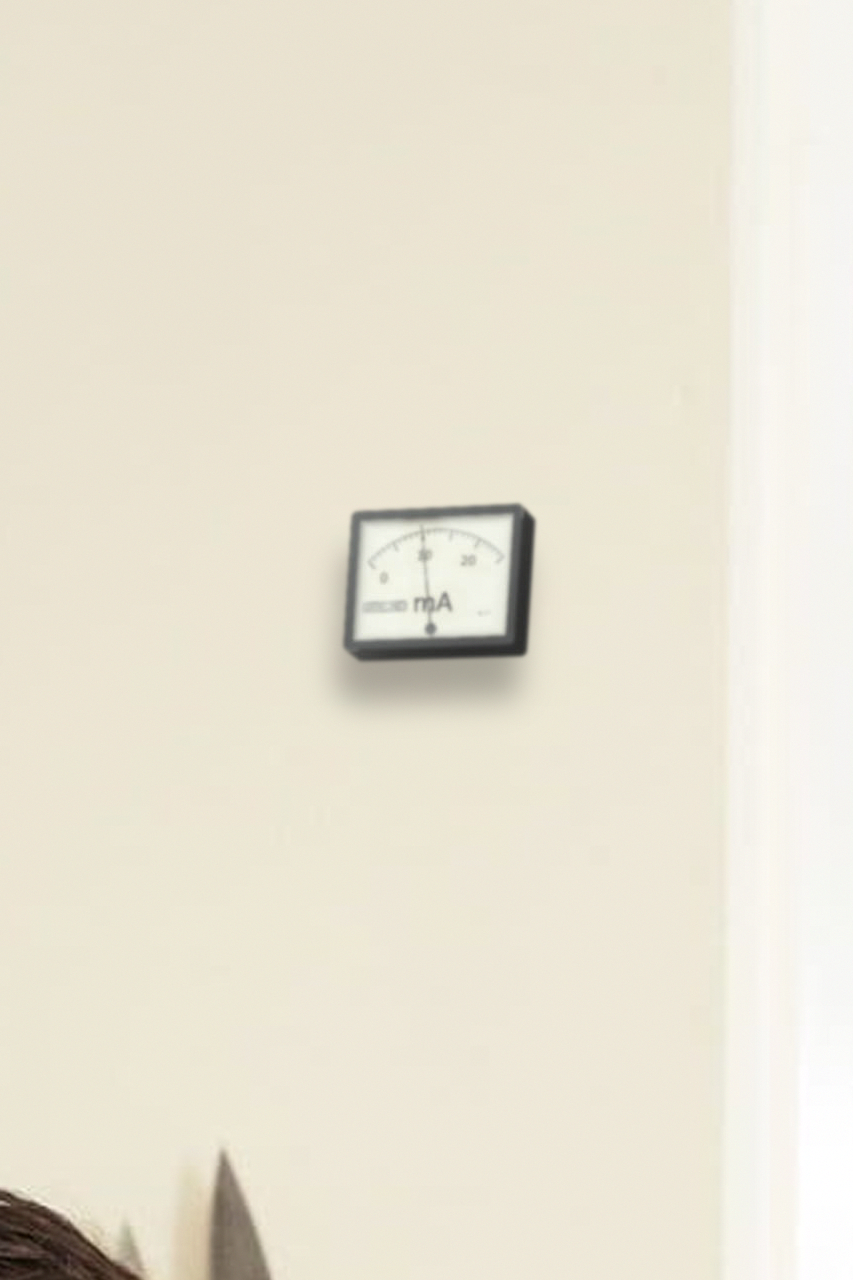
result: 10,mA
